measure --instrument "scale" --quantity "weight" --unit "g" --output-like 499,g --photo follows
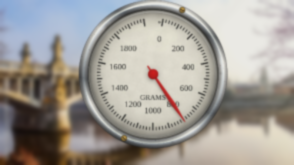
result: 800,g
